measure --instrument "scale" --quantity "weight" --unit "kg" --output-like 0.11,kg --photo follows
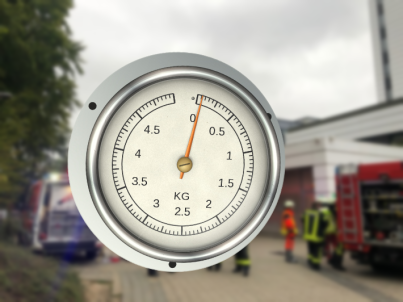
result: 0.05,kg
